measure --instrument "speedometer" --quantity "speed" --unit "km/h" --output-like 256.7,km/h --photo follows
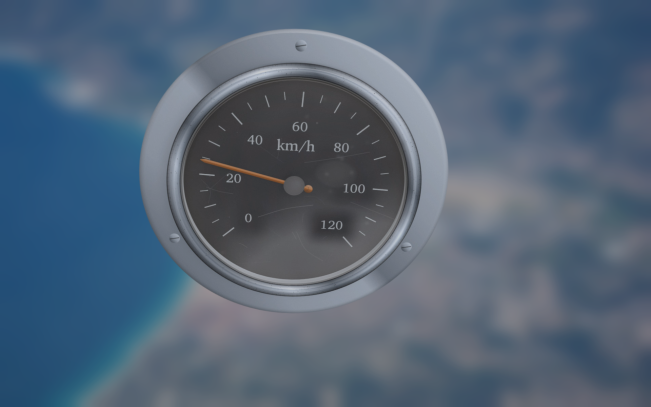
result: 25,km/h
